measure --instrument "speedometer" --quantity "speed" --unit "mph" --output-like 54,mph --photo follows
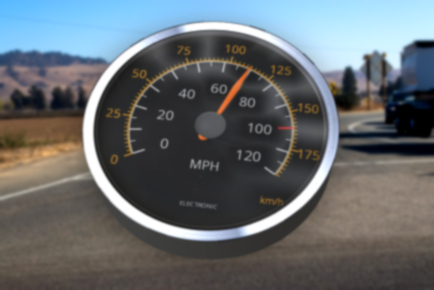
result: 70,mph
